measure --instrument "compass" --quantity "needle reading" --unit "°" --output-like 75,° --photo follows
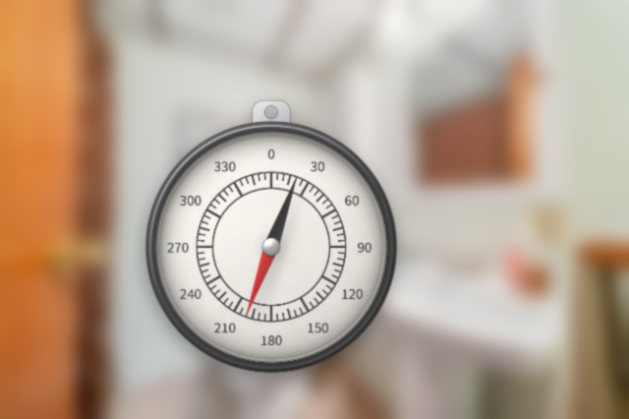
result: 200,°
